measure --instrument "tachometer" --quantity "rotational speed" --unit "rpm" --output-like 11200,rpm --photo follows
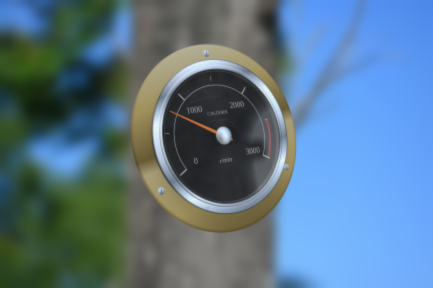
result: 750,rpm
